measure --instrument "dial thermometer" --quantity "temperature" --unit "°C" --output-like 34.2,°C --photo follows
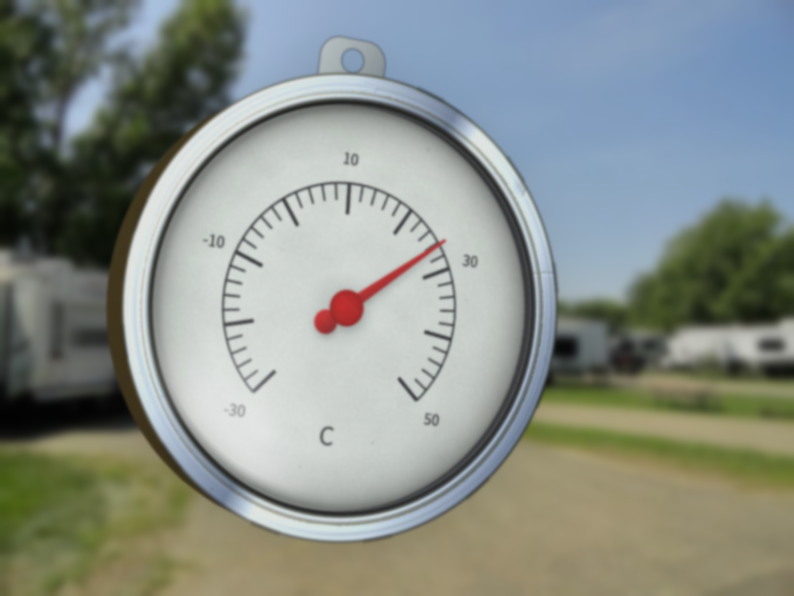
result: 26,°C
